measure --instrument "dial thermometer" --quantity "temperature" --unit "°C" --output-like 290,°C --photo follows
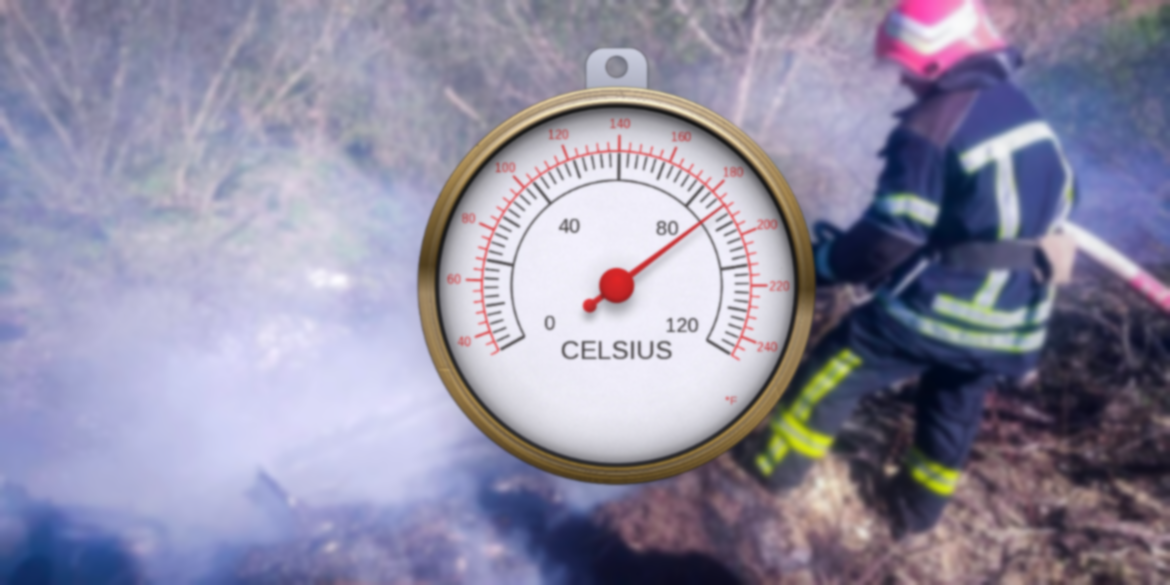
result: 86,°C
